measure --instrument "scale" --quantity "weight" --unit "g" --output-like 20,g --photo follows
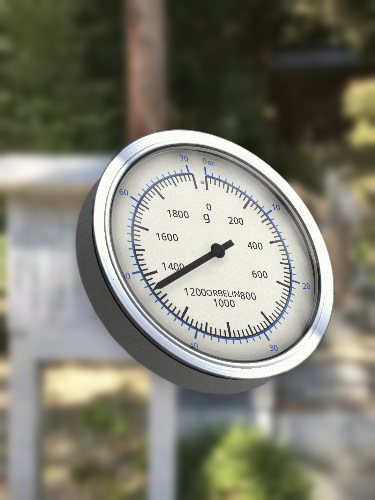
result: 1340,g
